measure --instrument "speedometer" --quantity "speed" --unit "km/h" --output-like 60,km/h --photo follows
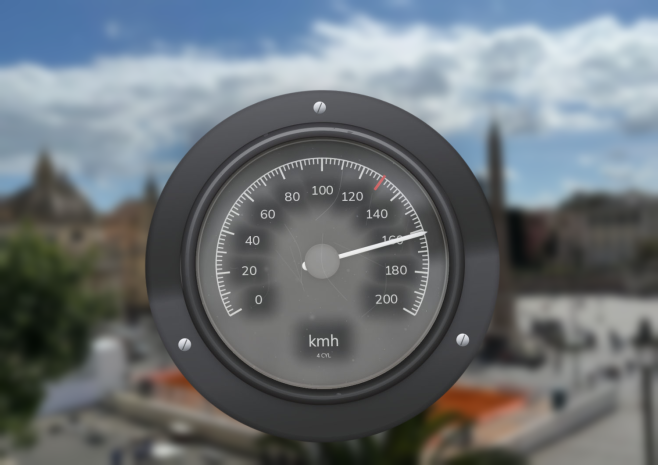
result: 162,km/h
